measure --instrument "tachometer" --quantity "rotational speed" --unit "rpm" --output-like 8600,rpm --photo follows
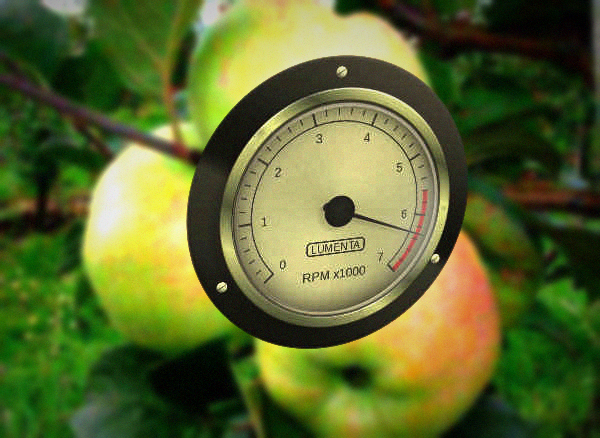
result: 6300,rpm
